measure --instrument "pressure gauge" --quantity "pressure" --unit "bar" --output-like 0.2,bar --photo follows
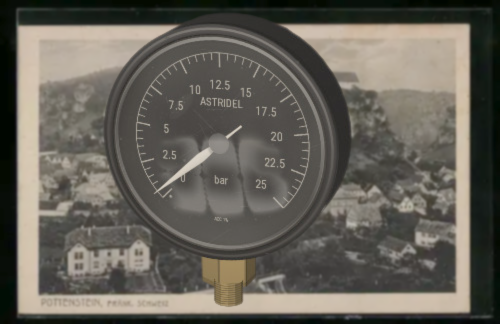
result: 0.5,bar
